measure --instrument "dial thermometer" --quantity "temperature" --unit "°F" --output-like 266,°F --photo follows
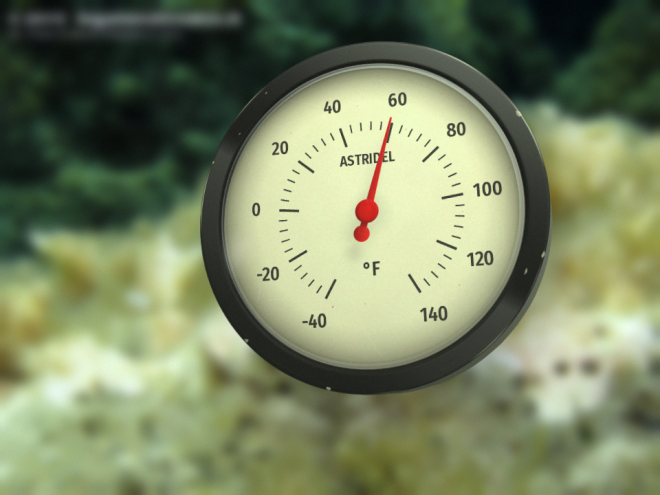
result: 60,°F
